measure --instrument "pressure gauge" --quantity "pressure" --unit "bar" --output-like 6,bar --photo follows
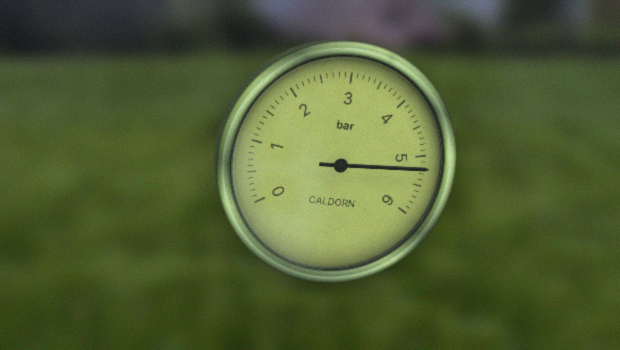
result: 5.2,bar
